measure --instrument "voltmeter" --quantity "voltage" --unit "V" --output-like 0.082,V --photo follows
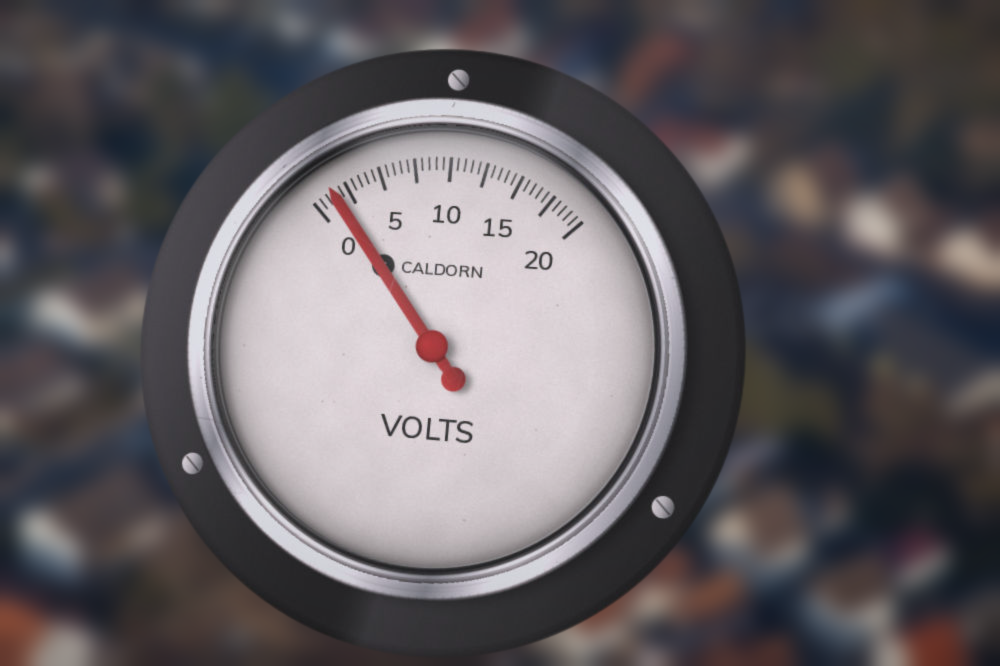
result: 1.5,V
